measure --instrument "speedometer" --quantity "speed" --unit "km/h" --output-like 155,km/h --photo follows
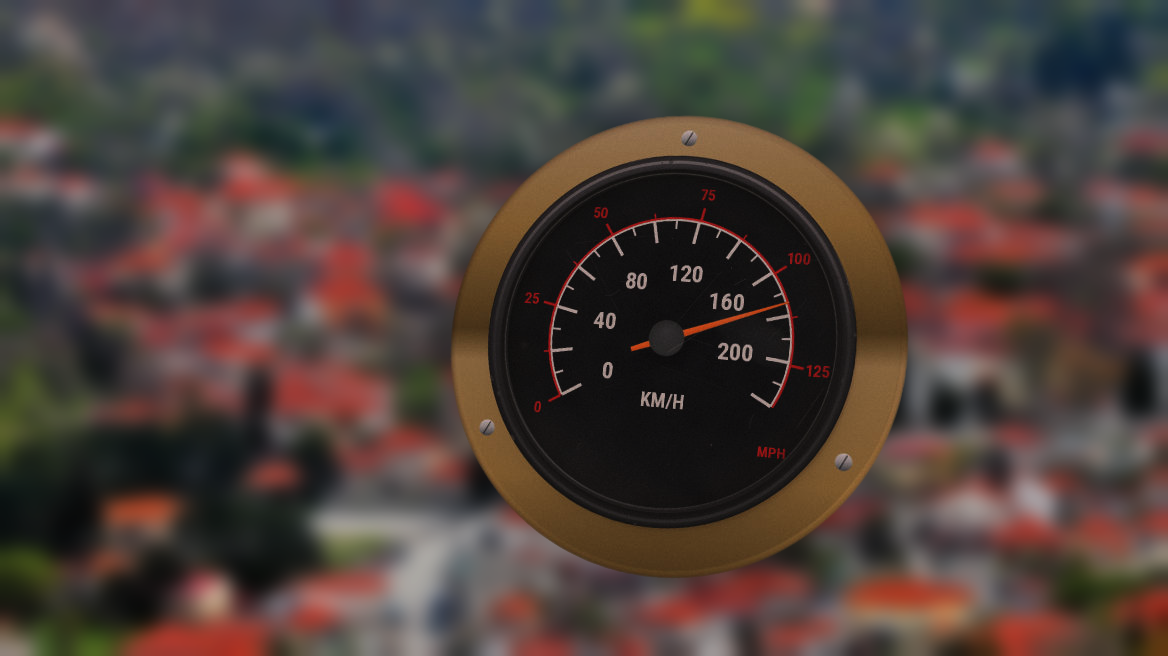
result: 175,km/h
